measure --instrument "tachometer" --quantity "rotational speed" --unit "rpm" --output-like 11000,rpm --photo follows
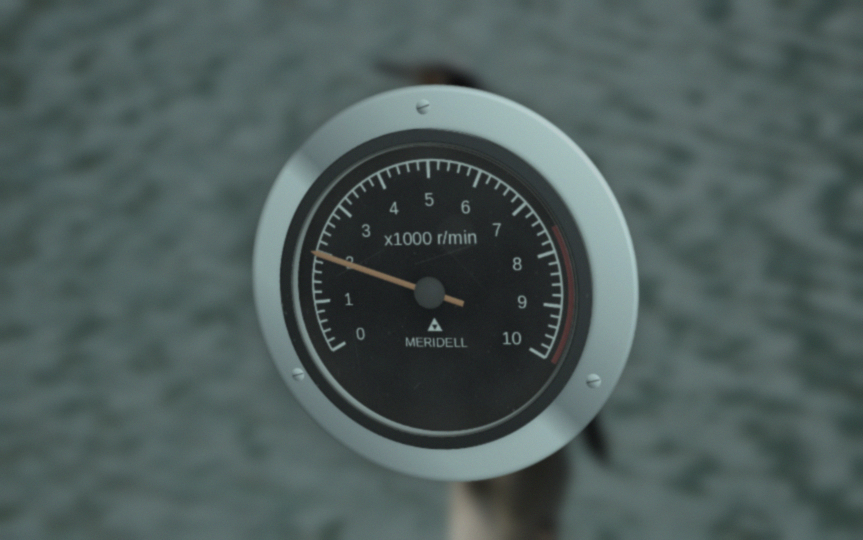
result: 2000,rpm
